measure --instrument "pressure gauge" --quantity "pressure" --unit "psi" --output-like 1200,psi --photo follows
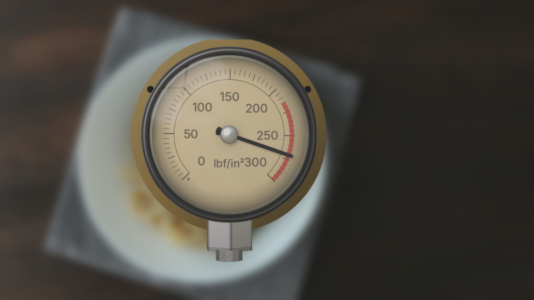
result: 270,psi
